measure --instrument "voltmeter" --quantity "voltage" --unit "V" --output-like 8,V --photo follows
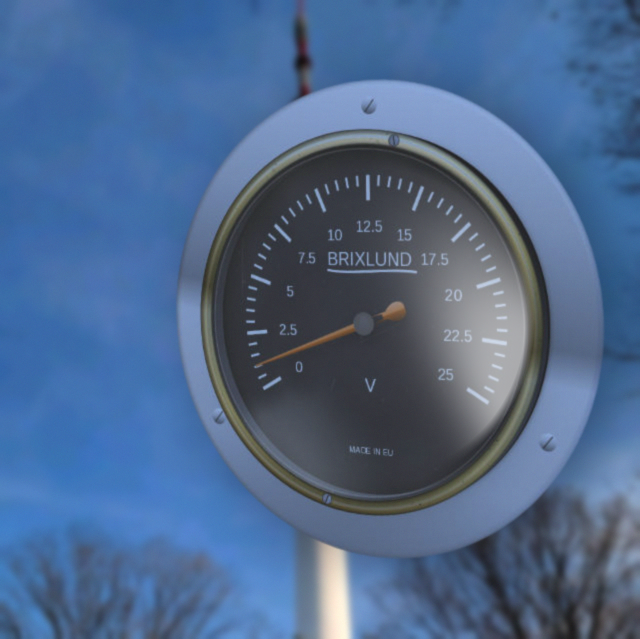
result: 1,V
